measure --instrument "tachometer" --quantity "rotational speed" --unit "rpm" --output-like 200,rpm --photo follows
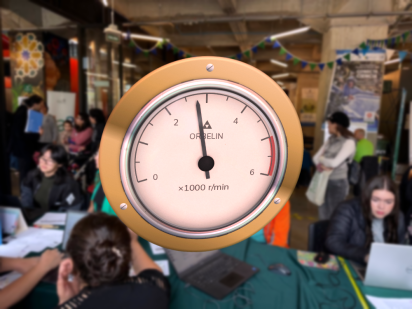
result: 2750,rpm
